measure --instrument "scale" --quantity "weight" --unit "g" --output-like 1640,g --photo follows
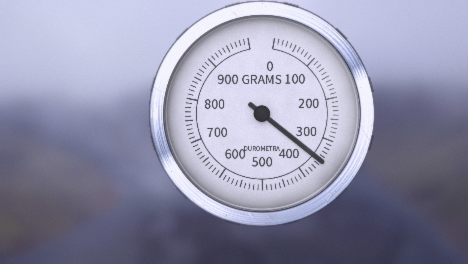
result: 350,g
